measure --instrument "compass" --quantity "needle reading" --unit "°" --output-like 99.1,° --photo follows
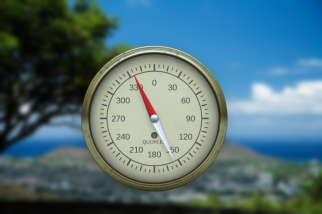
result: 335,°
